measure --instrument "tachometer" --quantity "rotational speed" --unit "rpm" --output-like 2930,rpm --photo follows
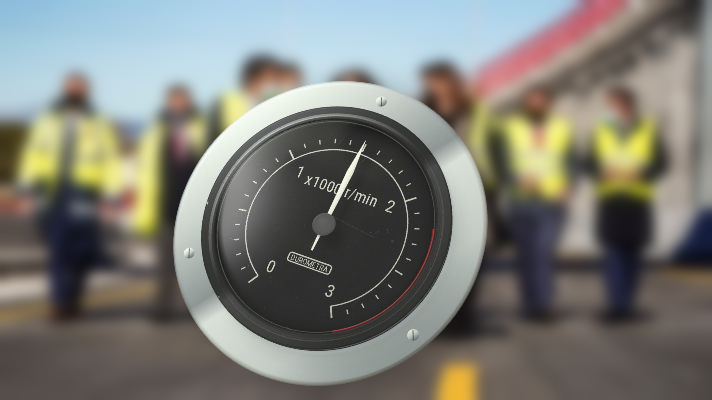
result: 1500,rpm
